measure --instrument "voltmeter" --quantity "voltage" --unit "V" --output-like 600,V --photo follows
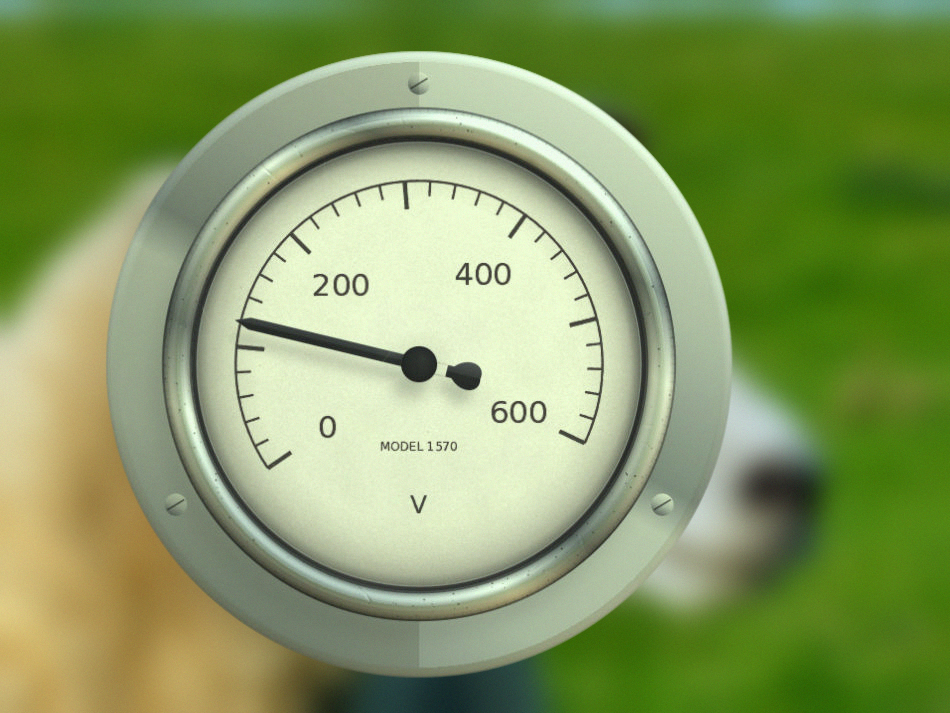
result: 120,V
